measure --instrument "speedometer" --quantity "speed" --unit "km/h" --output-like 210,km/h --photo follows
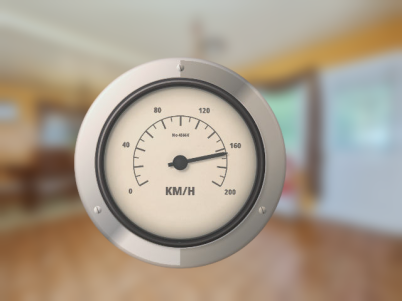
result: 165,km/h
